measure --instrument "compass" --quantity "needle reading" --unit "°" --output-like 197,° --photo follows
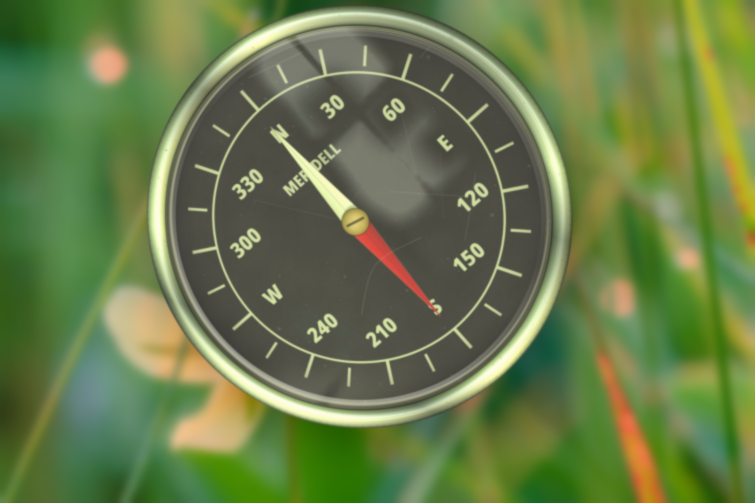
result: 180,°
